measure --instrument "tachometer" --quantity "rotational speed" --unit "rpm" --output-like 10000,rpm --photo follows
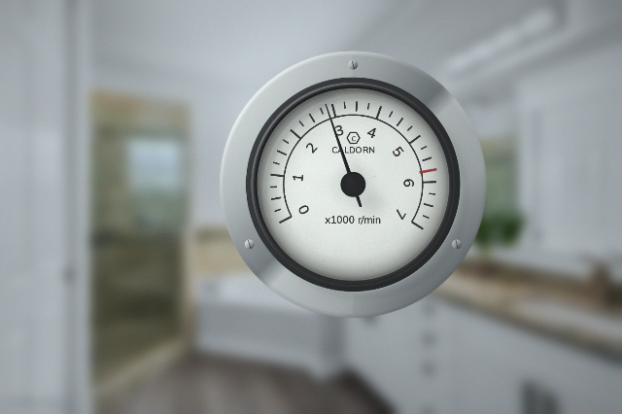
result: 2875,rpm
